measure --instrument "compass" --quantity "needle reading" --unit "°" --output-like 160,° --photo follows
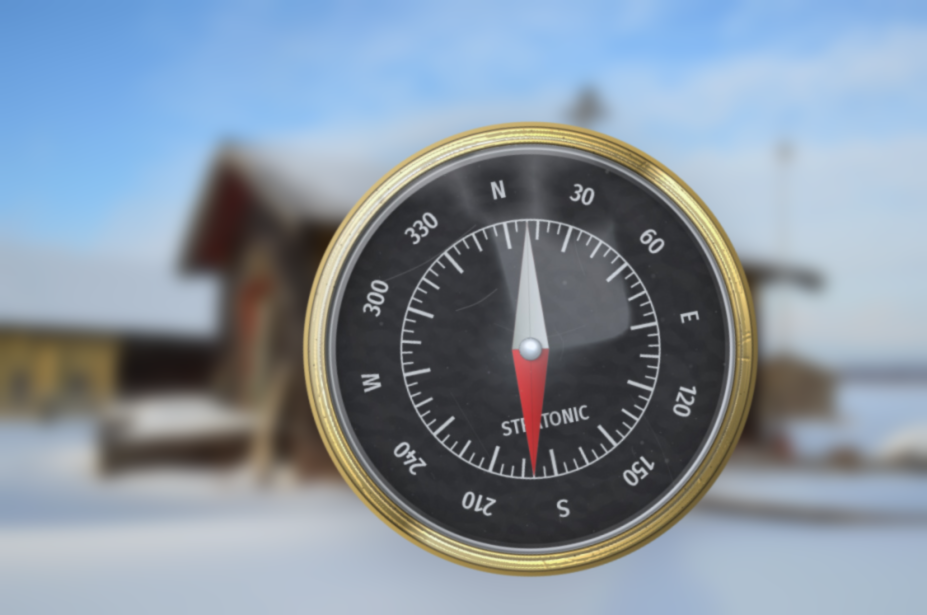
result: 190,°
